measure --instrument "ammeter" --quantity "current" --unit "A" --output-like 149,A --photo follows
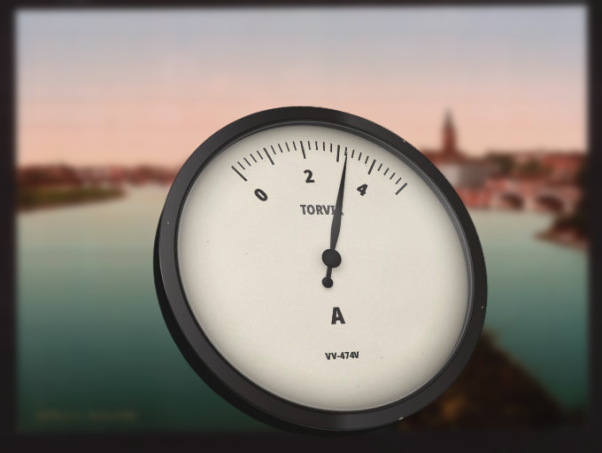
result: 3.2,A
